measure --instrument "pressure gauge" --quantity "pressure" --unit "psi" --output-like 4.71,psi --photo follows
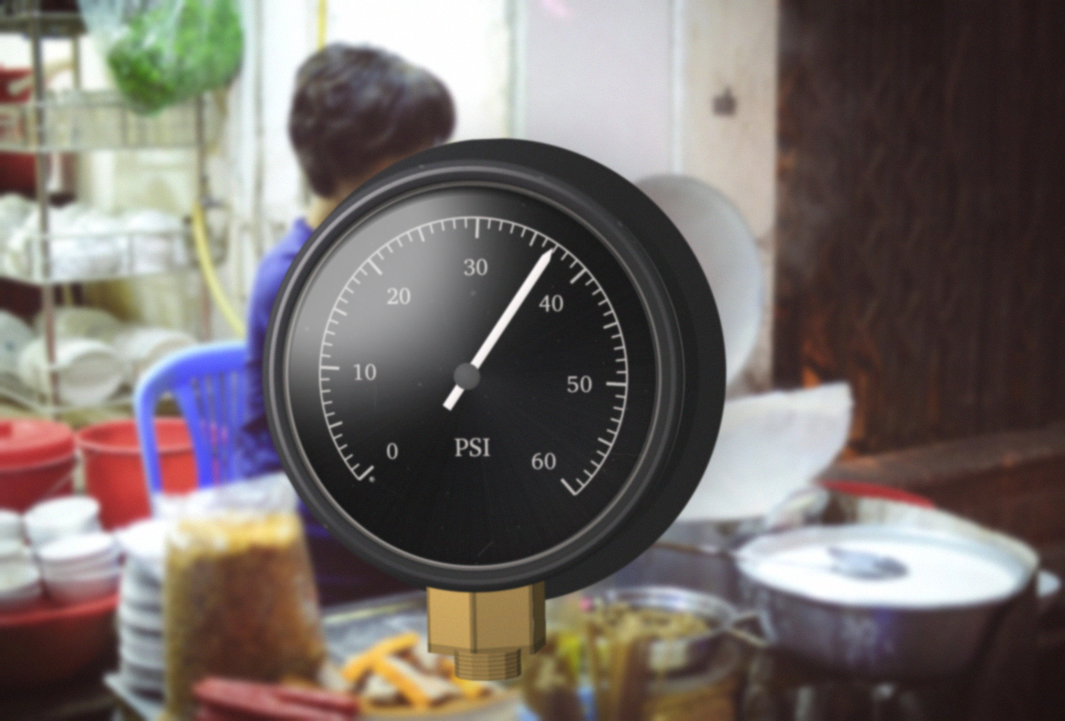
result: 37,psi
